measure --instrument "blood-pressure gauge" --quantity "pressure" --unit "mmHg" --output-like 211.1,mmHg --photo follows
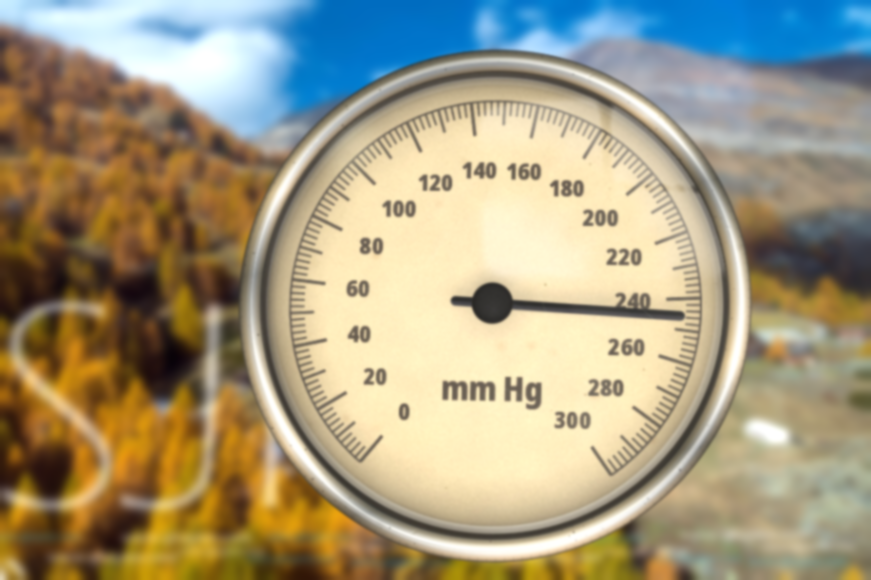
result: 246,mmHg
